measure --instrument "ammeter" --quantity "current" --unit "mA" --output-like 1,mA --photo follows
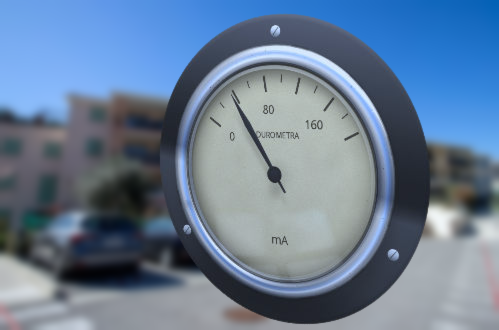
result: 40,mA
